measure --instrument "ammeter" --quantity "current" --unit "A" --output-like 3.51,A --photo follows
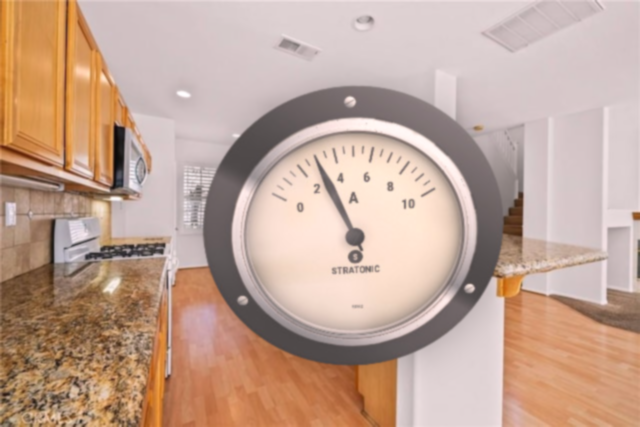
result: 3,A
